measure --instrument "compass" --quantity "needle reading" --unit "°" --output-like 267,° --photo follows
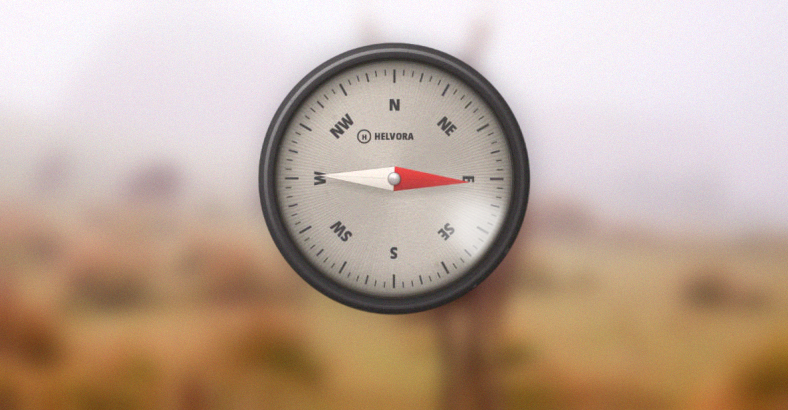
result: 92.5,°
